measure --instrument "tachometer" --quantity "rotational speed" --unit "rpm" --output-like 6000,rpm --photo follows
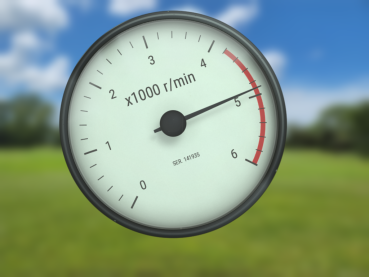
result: 4900,rpm
